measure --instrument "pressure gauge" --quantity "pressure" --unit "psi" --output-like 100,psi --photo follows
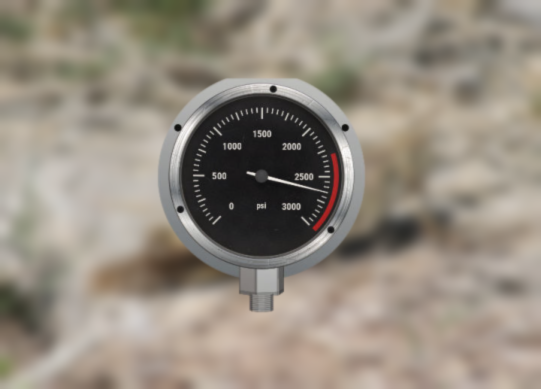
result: 2650,psi
